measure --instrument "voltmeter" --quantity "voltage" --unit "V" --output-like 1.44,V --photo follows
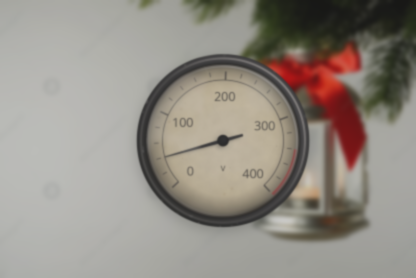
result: 40,V
